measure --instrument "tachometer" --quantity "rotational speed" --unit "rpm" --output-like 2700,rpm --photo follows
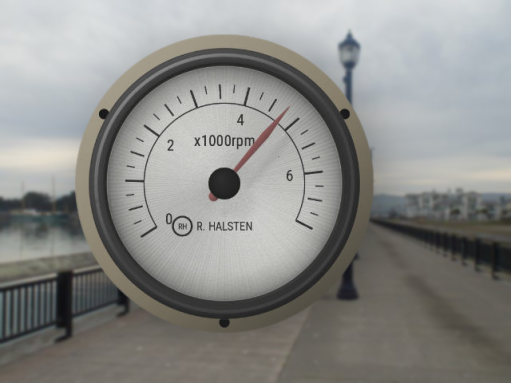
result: 4750,rpm
